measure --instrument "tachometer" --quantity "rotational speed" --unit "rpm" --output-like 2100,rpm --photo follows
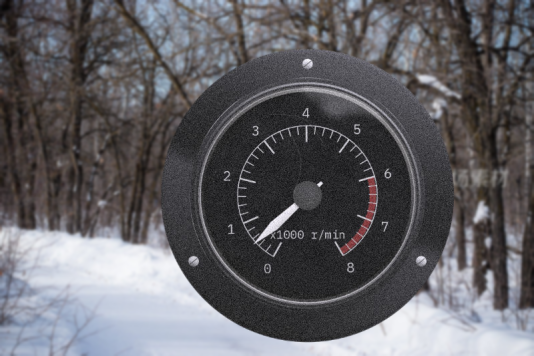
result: 500,rpm
